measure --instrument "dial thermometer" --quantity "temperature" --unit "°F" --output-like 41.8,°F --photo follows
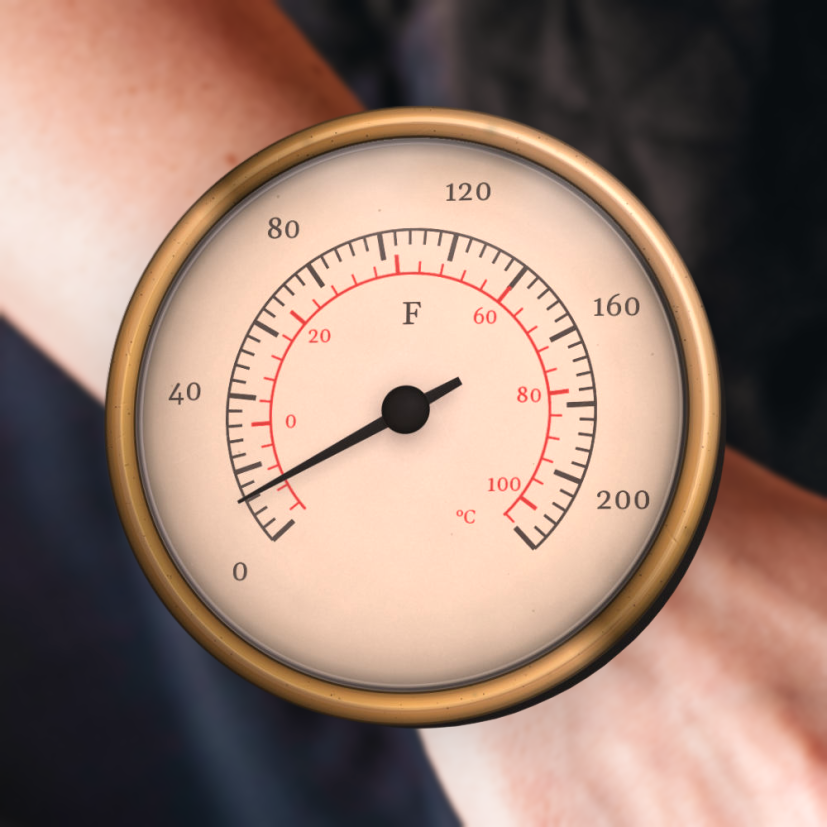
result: 12,°F
